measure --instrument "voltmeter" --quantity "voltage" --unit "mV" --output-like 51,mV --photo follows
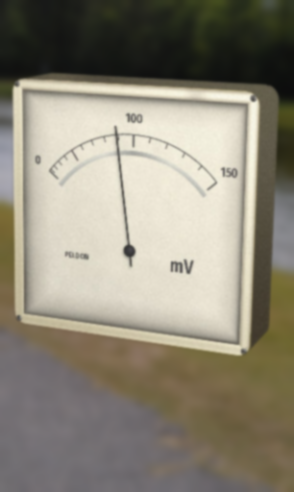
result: 90,mV
